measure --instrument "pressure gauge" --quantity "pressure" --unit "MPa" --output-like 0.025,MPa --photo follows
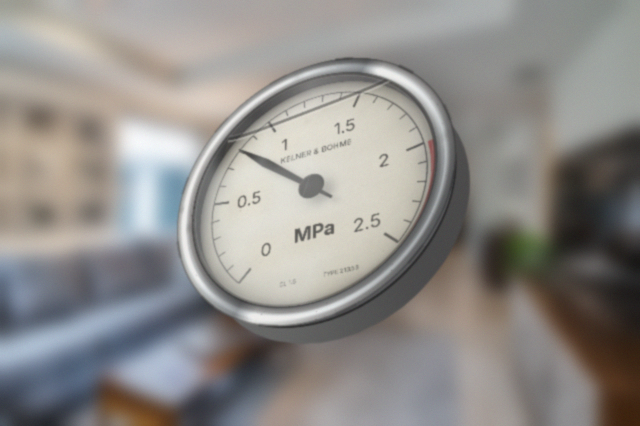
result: 0.8,MPa
